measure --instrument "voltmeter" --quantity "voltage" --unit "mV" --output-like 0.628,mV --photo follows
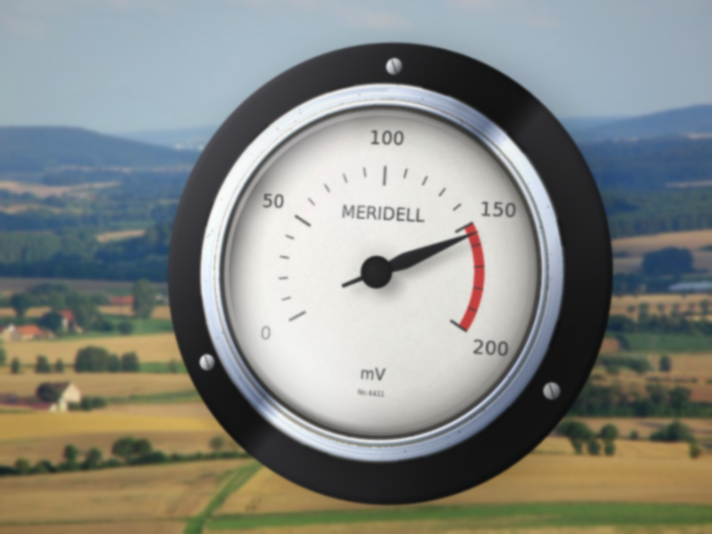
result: 155,mV
